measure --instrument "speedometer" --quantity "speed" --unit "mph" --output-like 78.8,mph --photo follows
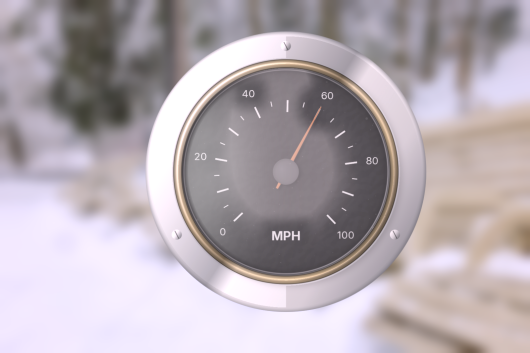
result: 60,mph
